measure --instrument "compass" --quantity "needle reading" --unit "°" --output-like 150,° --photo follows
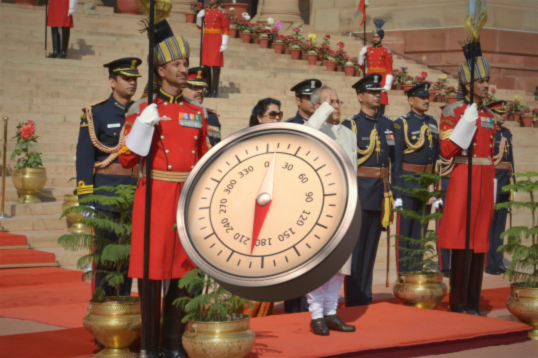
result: 190,°
